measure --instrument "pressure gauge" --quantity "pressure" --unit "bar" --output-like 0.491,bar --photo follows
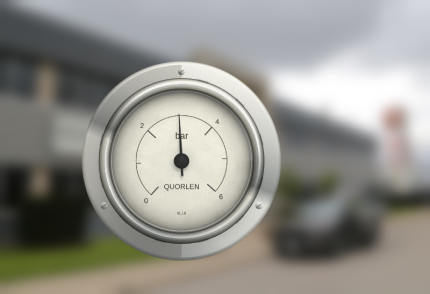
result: 3,bar
